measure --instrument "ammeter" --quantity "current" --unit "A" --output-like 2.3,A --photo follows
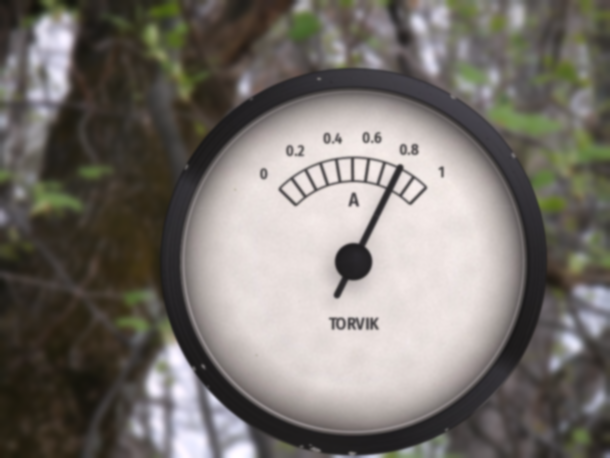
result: 0.8,A
